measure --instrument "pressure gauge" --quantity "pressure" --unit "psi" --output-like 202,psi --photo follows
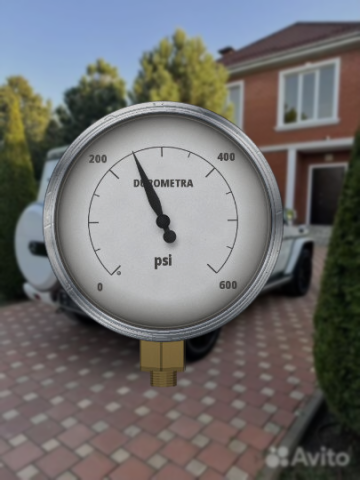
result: 250,psi
